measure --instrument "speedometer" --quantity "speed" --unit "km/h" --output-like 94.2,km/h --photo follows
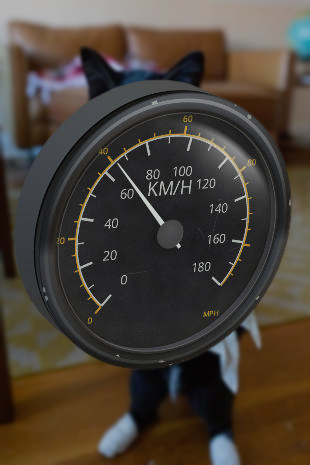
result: 65,km/h
